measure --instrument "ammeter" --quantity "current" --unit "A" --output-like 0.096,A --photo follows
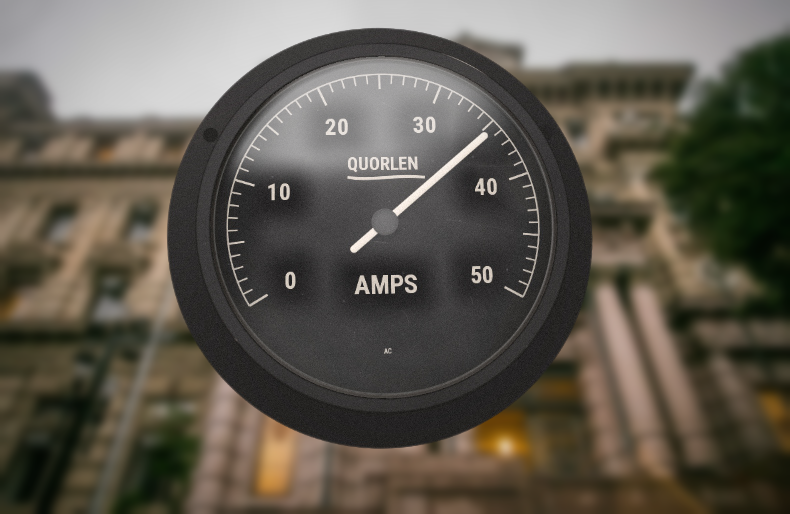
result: 35.5,A
